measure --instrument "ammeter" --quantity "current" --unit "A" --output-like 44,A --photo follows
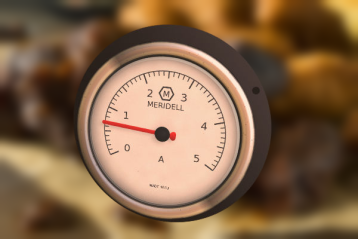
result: 0.7,A
